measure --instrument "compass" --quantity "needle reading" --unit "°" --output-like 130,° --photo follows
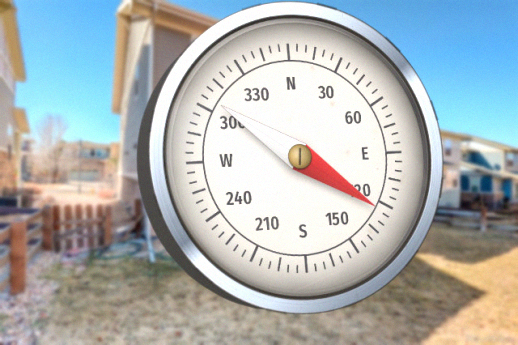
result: 125,°
